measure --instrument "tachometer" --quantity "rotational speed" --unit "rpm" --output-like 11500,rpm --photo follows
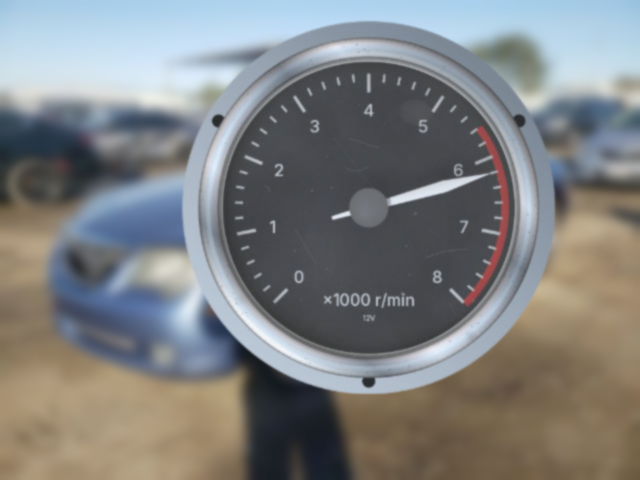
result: 6200,rpm
